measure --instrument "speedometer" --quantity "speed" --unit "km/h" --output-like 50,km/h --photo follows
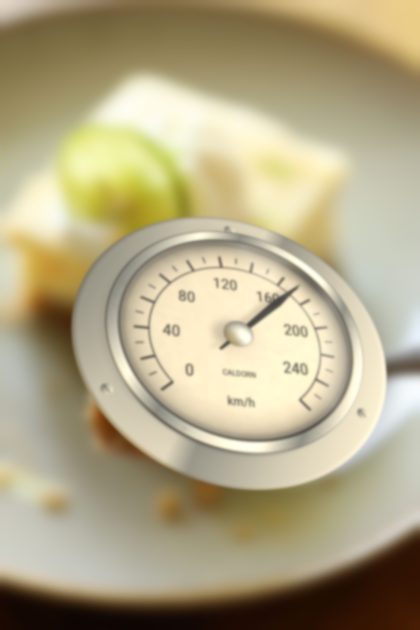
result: 170,km/h
